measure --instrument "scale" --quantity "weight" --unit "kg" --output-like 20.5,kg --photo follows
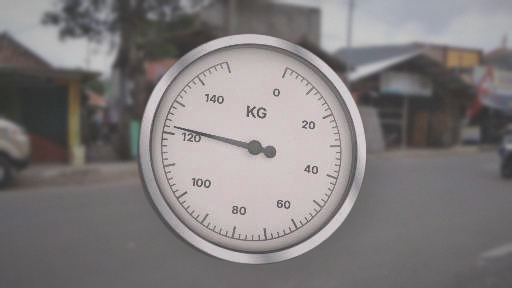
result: 122,kg
